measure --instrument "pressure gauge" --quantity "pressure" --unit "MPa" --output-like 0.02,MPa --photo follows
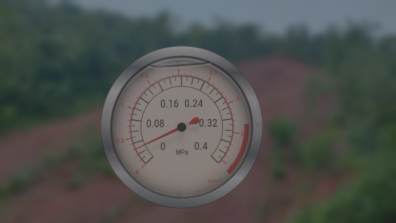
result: 0.03,MPa
